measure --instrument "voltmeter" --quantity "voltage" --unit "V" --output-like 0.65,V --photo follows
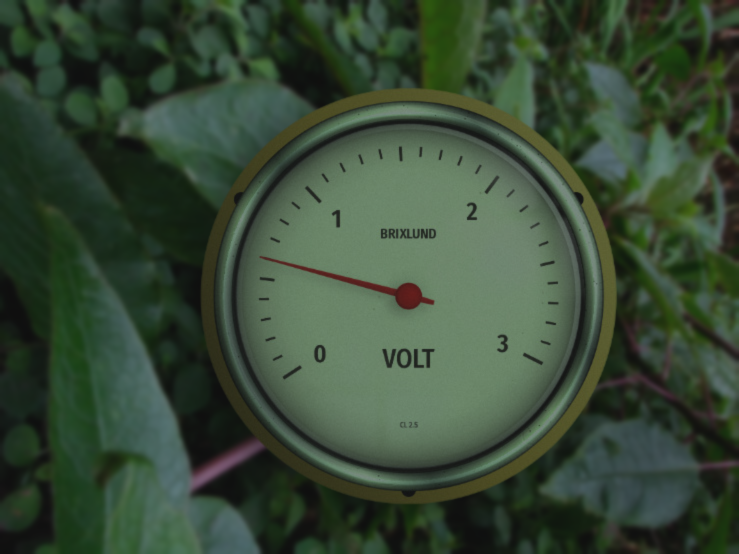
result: 0.6,V
